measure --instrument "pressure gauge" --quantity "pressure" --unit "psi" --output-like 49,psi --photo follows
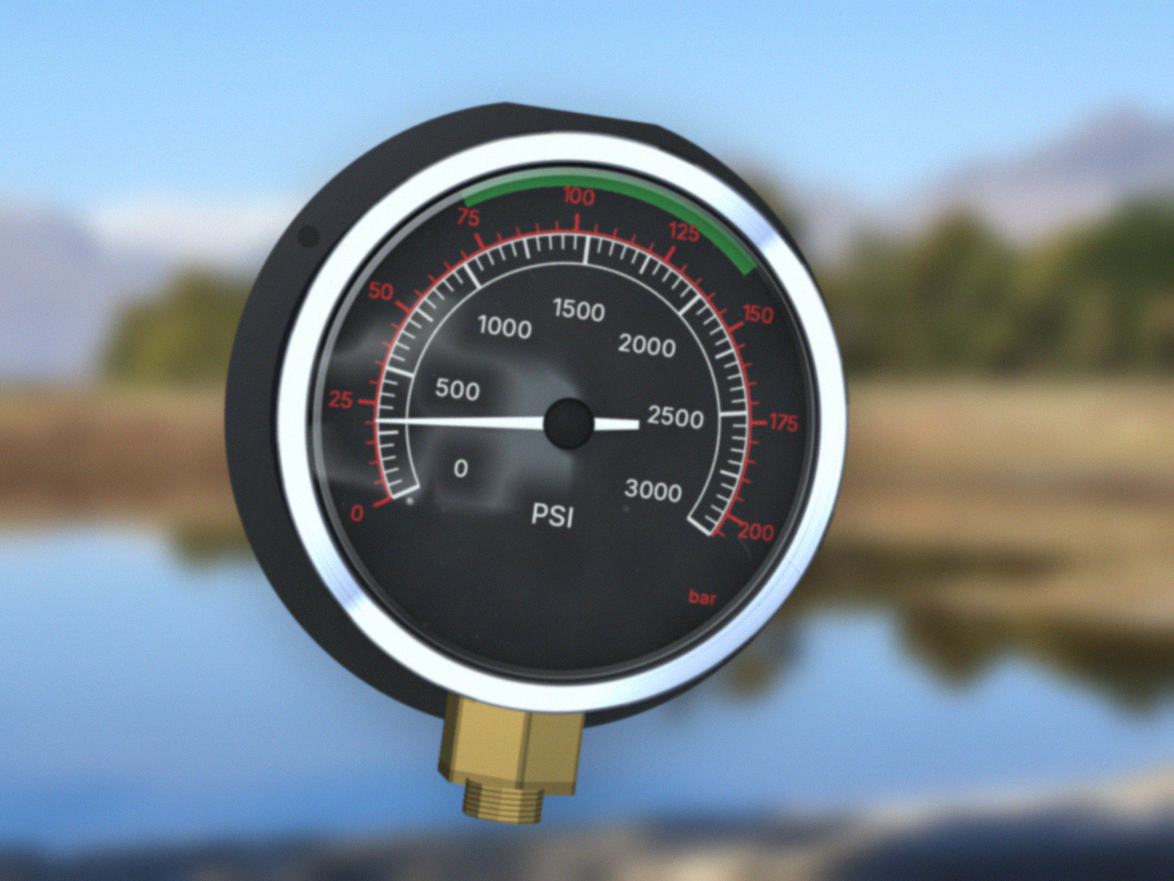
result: 300,psi
